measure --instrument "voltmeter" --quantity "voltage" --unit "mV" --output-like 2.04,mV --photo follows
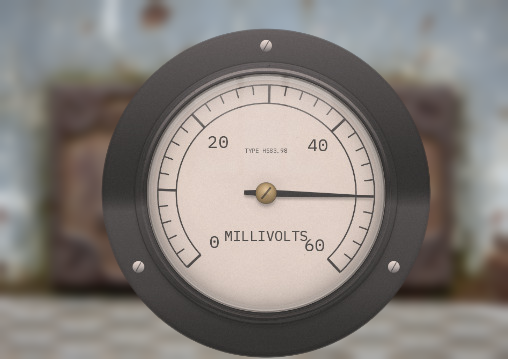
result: 50,mV
